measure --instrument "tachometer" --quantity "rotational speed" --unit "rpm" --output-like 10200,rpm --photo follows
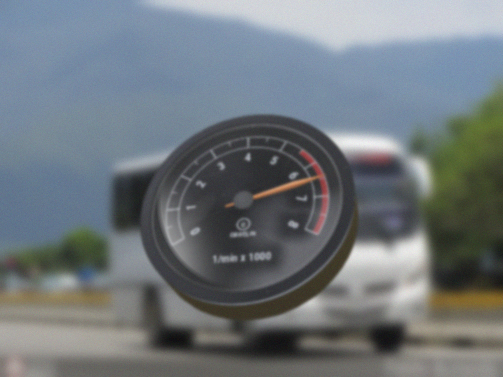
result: 6500,rpm
